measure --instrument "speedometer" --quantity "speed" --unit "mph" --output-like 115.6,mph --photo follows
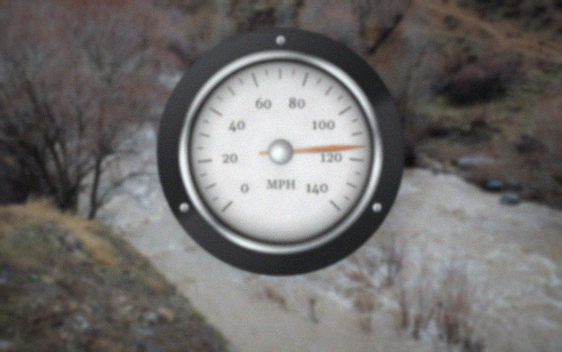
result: 115,mph
